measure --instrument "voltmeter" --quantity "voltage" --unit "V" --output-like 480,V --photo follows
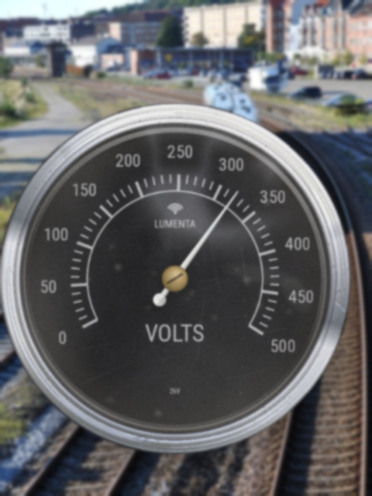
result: 320,V
